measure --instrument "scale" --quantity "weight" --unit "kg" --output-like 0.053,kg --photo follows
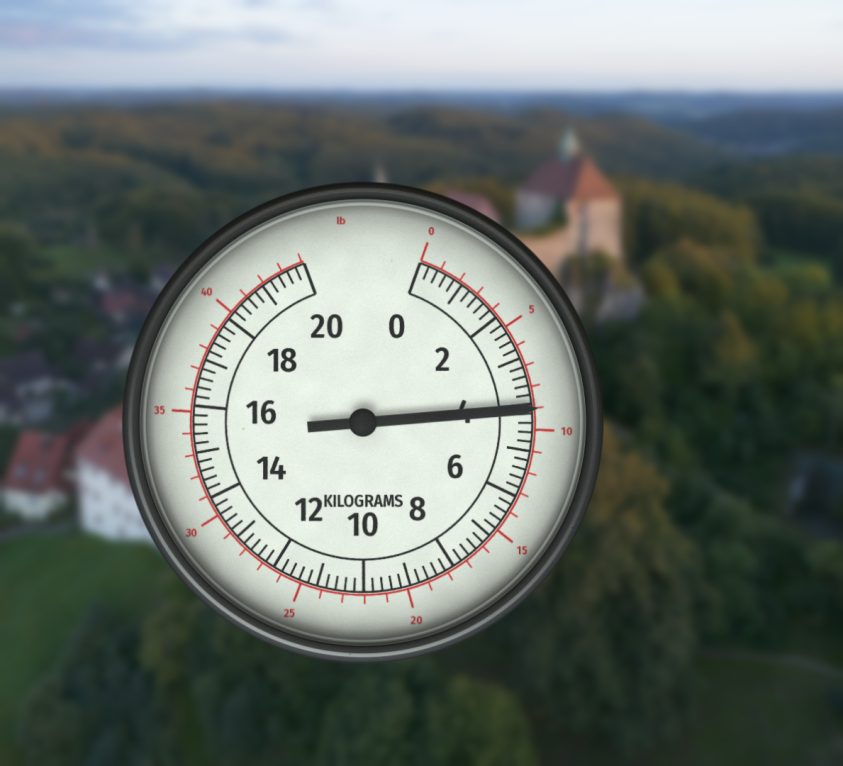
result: 4.1,kg
